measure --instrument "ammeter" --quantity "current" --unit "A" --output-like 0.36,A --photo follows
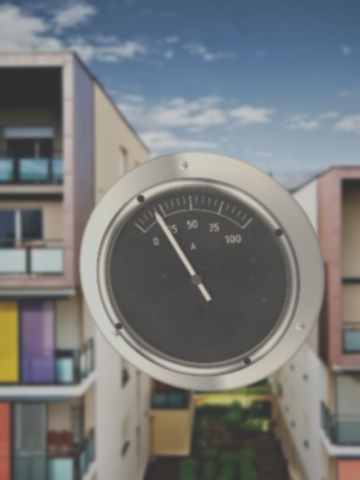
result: 20,A
